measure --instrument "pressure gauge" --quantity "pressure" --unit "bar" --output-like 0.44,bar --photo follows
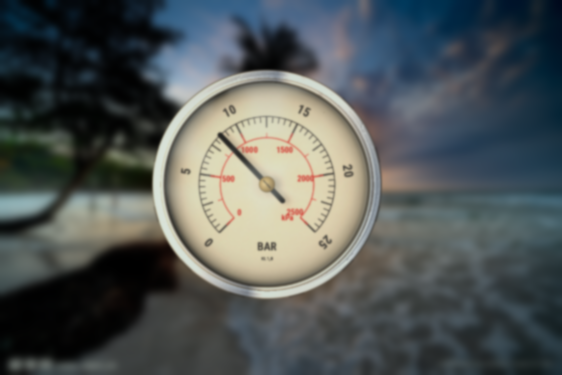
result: 8.5,bar
